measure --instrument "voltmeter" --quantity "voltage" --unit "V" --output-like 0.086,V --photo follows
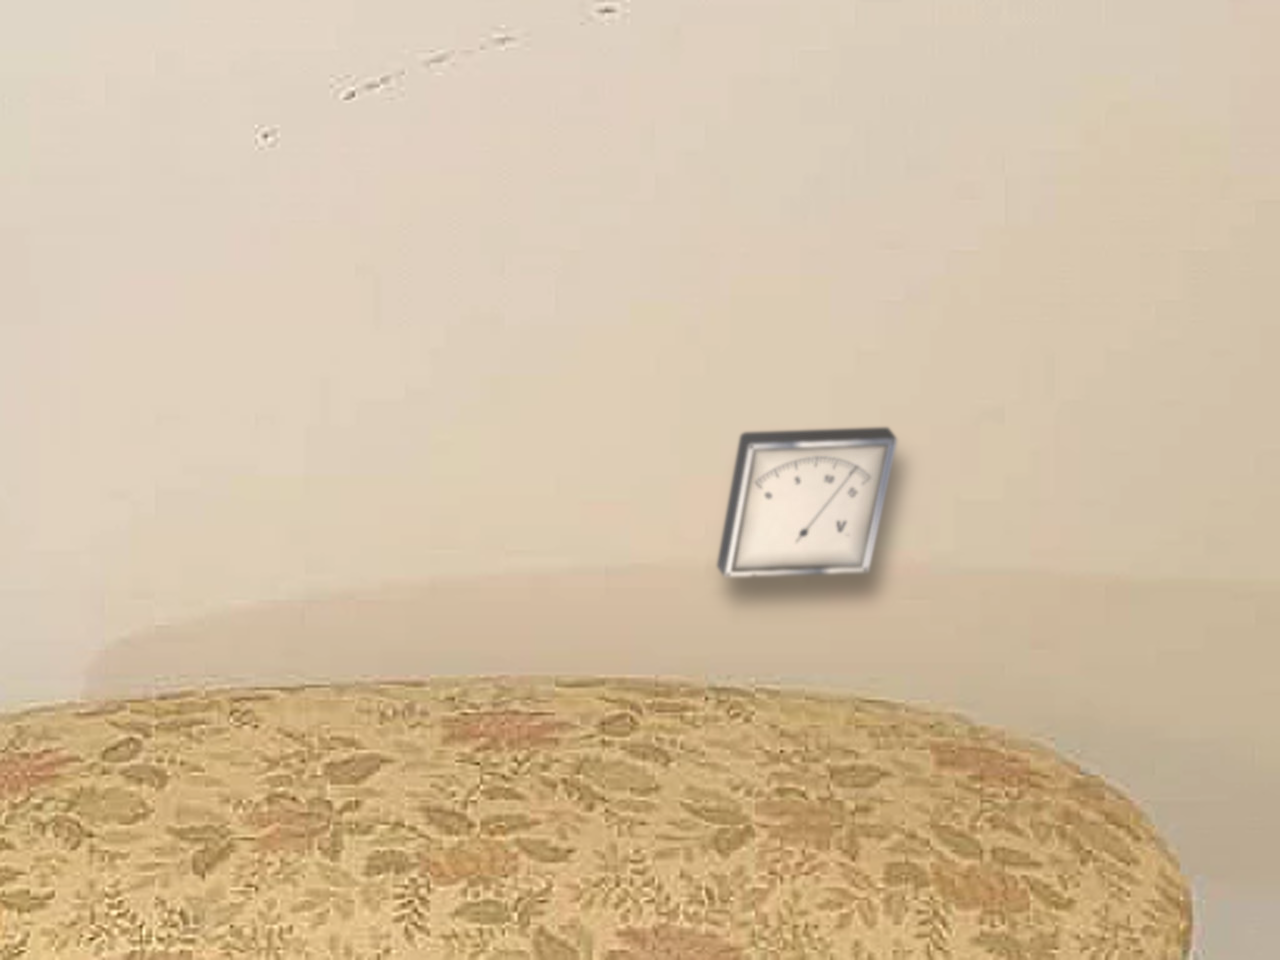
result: 12.5,V
